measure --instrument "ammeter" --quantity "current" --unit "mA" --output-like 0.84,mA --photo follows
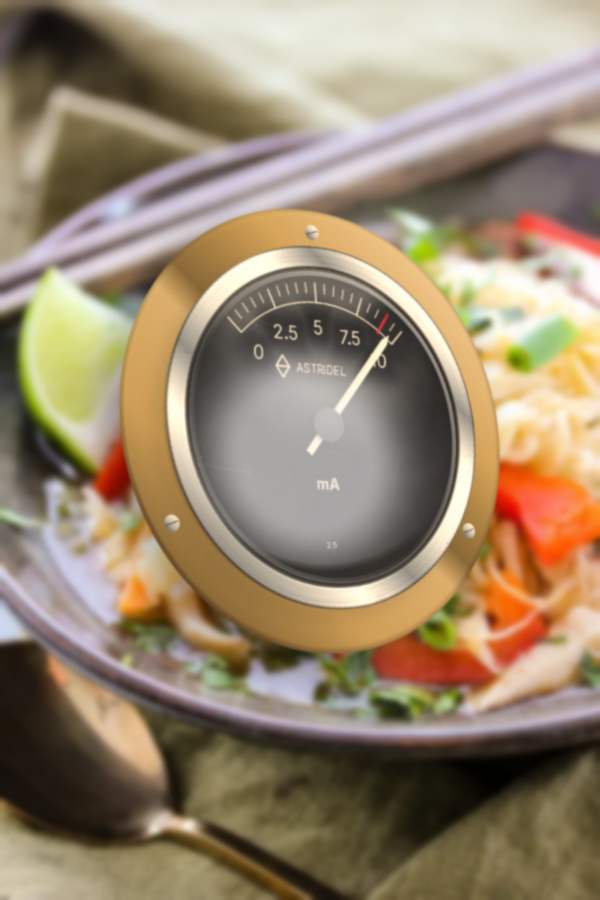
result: 9.5,mA
